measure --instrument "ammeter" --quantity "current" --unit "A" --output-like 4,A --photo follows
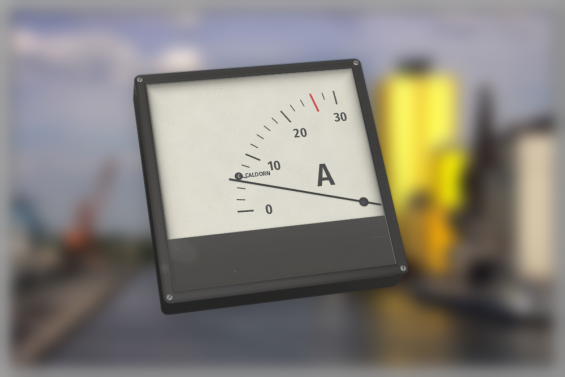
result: 5,A
